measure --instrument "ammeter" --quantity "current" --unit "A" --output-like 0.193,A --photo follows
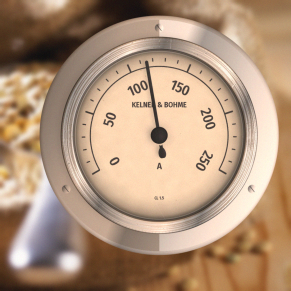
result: 115,A
